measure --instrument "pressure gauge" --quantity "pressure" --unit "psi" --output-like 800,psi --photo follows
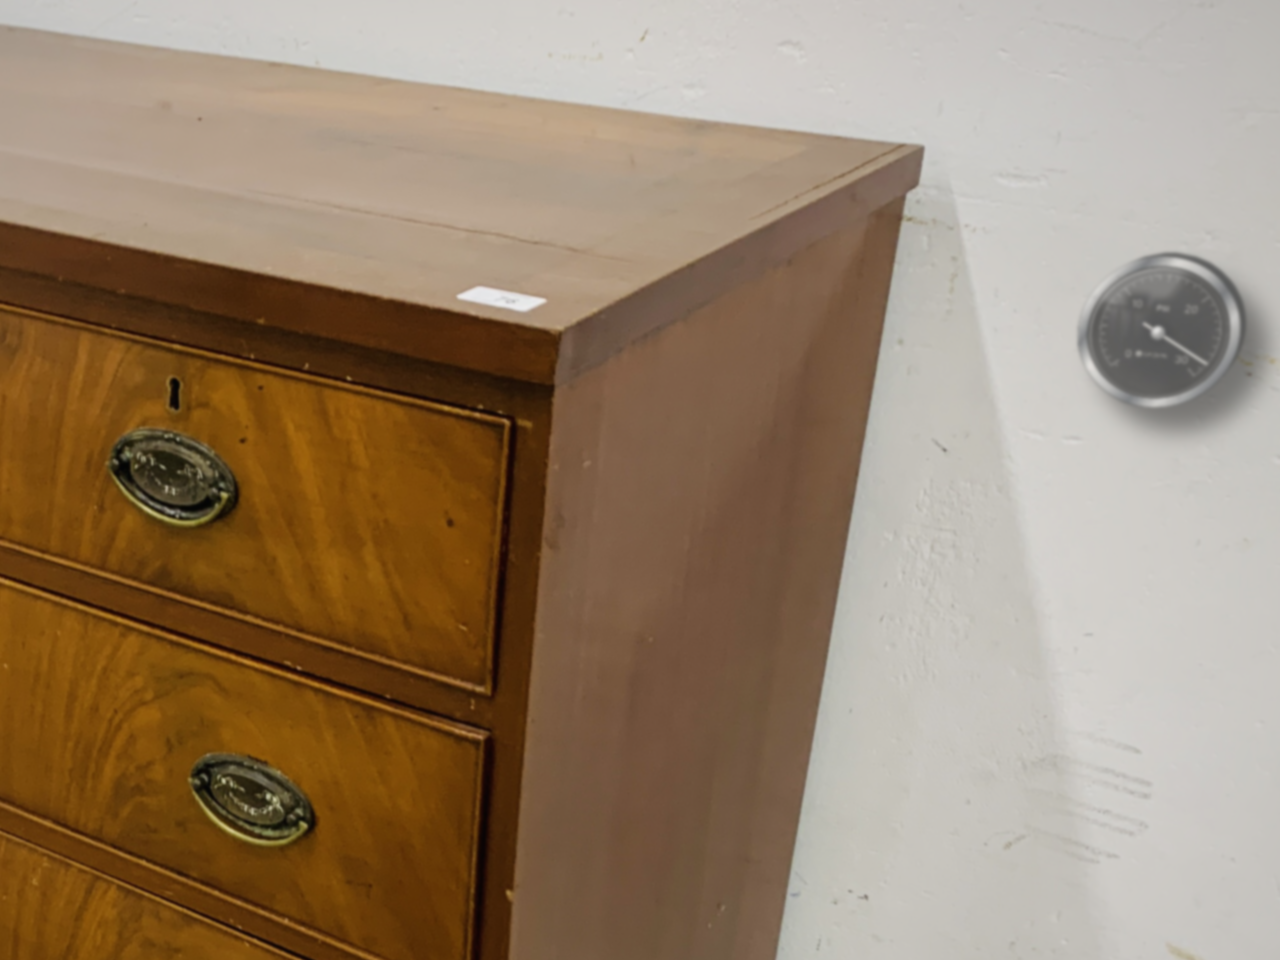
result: 28,psi
